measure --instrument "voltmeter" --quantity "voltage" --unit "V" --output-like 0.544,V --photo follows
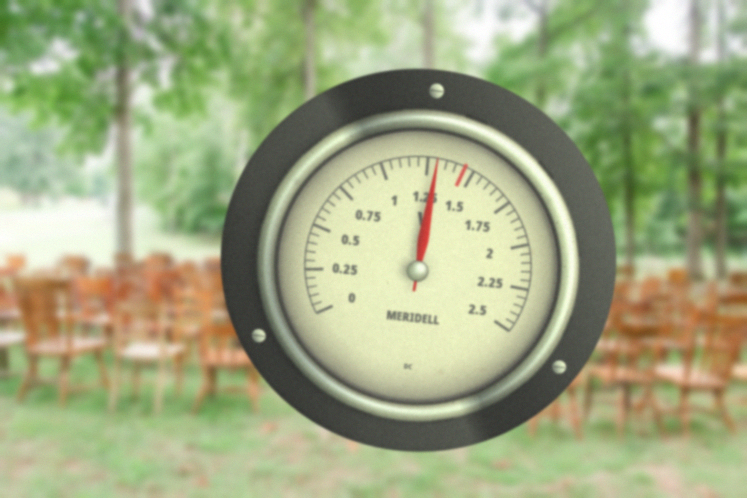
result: 1.3,V
